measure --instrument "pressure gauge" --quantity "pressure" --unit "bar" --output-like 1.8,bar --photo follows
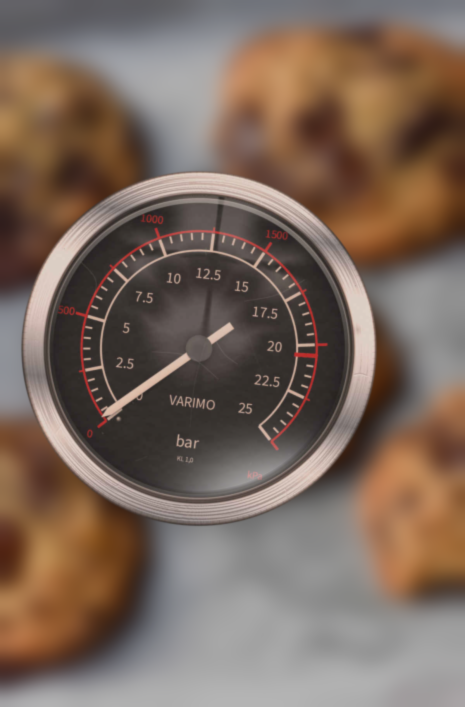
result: 0.25,bar
